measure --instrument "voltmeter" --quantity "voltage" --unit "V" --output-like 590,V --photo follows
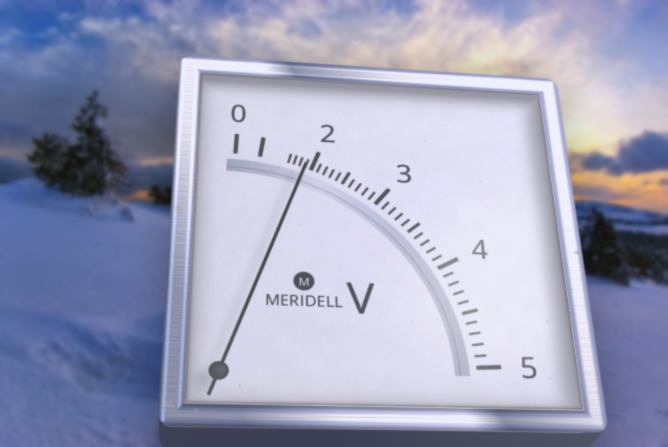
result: 1.9,V
